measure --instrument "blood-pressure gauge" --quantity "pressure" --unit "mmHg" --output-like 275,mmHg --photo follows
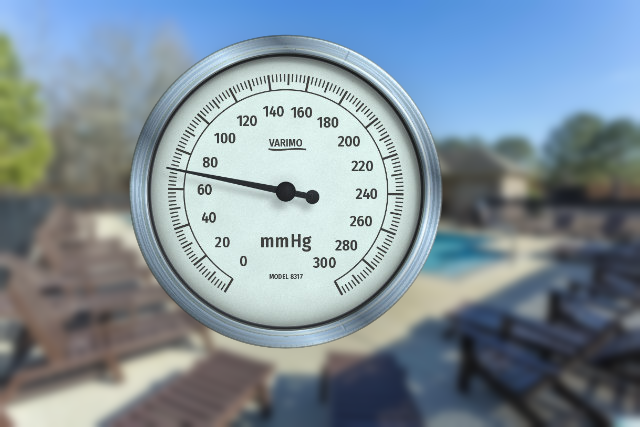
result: 70,mmHg
